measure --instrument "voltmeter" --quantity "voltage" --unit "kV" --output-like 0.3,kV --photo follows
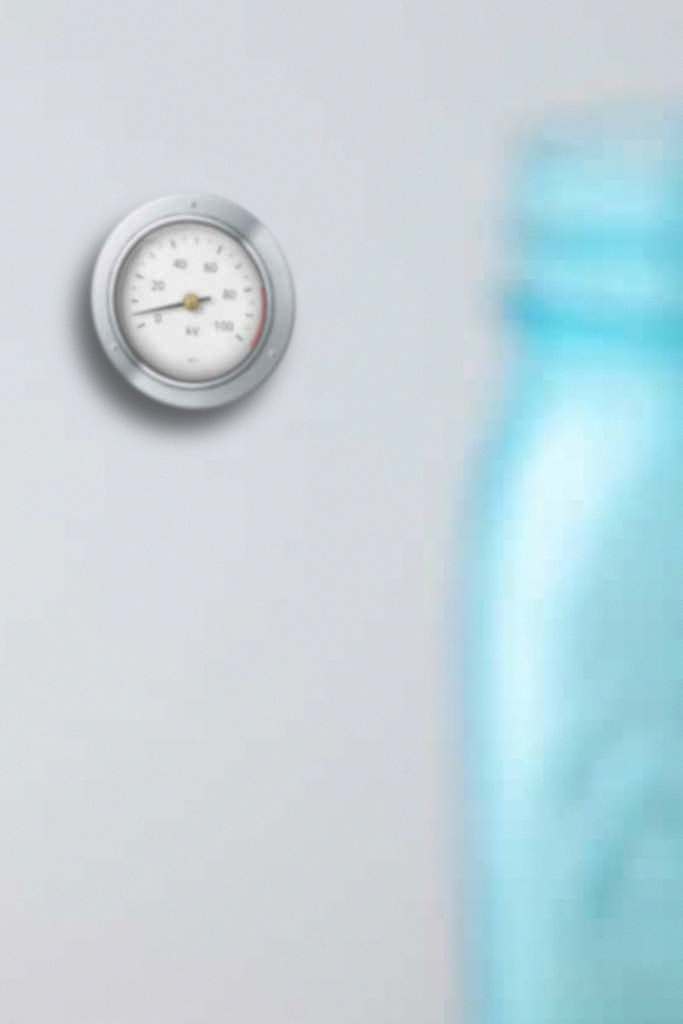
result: 5,kV
